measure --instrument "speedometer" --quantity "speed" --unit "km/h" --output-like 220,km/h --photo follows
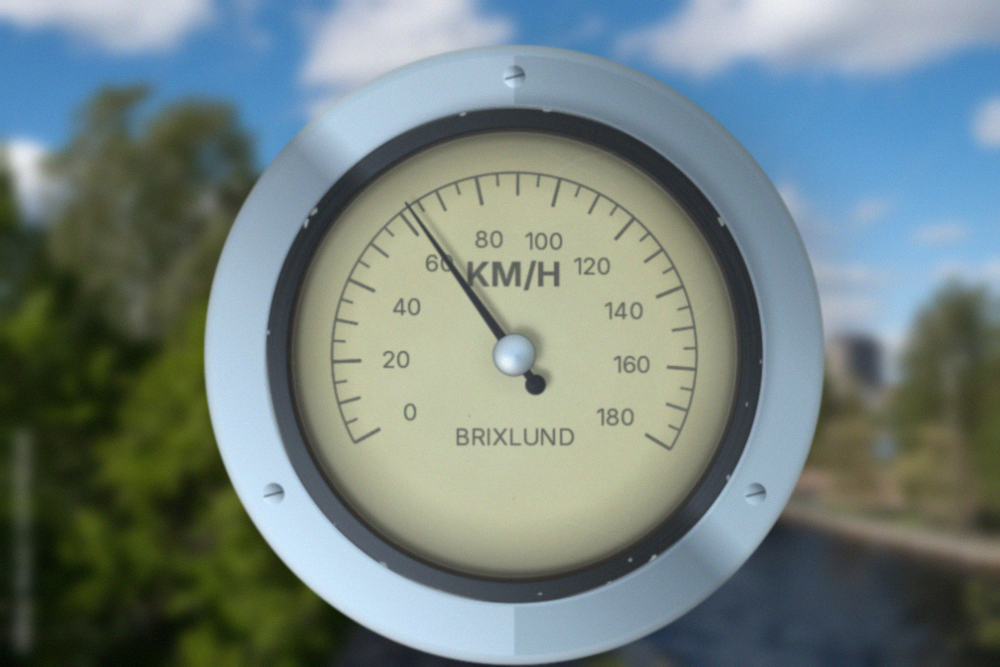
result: 62.5,km/h
